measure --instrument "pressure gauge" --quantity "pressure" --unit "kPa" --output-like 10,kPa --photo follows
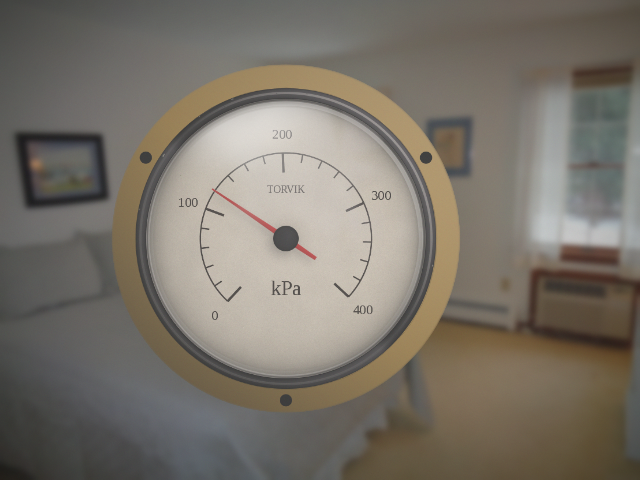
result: 120,kPa
